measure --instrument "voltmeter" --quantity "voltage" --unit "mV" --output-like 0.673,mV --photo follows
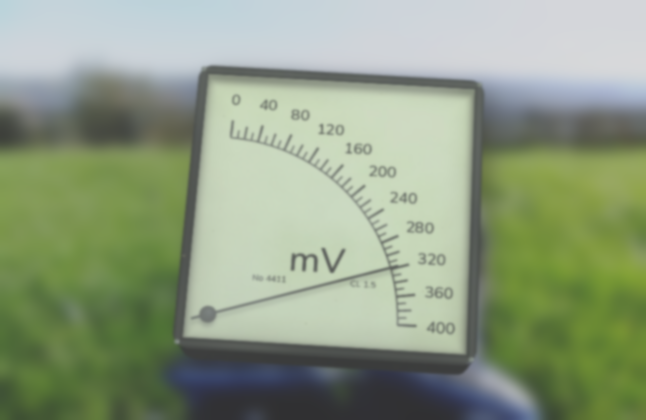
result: 320,mV
